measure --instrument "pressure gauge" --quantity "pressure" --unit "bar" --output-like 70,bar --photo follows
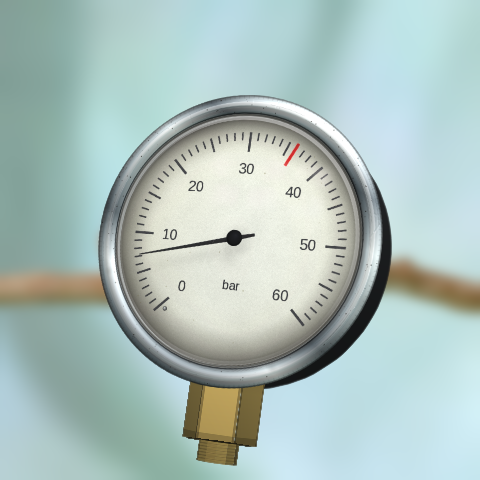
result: 7,bar
